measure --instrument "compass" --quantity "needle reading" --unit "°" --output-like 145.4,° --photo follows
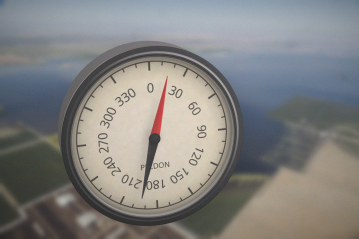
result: 15,°
